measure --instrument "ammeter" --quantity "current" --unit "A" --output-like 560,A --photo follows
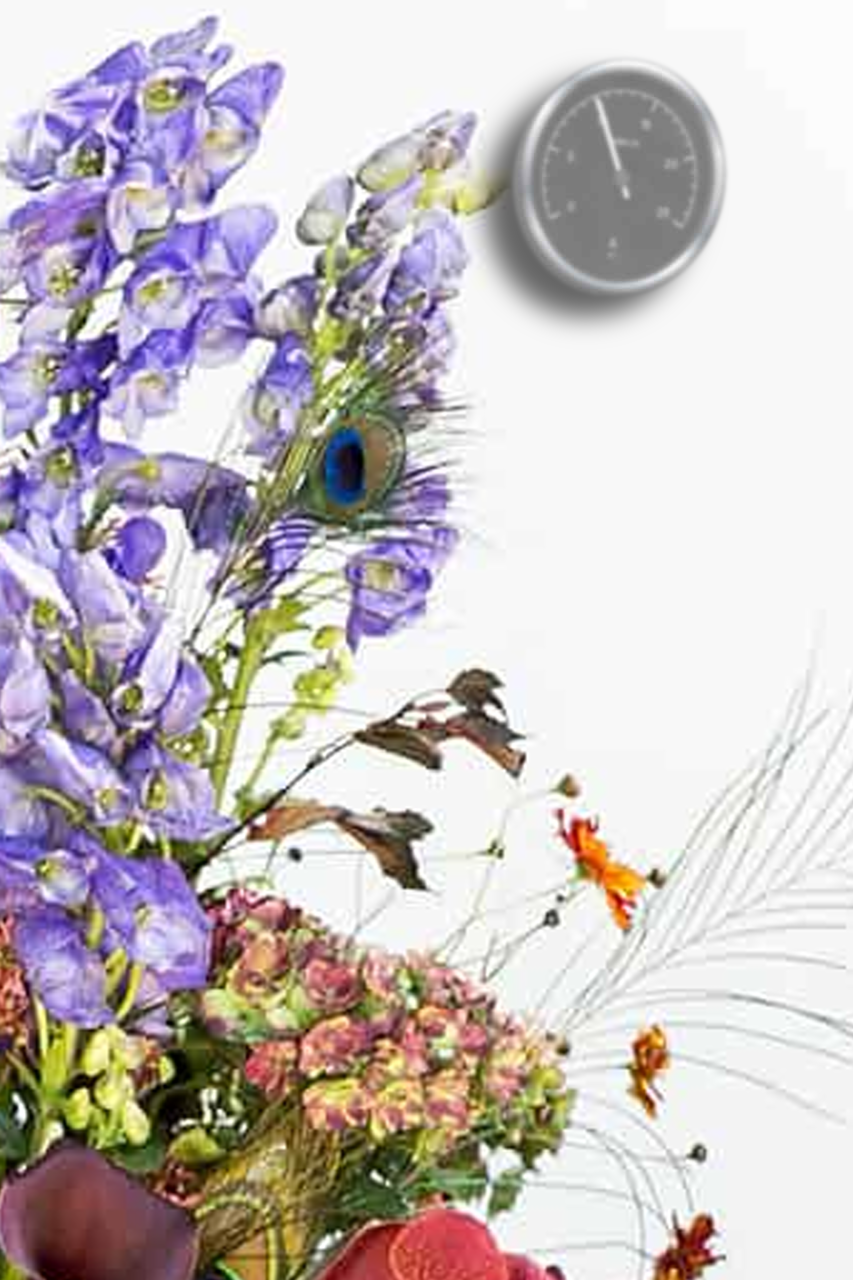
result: 10,A
